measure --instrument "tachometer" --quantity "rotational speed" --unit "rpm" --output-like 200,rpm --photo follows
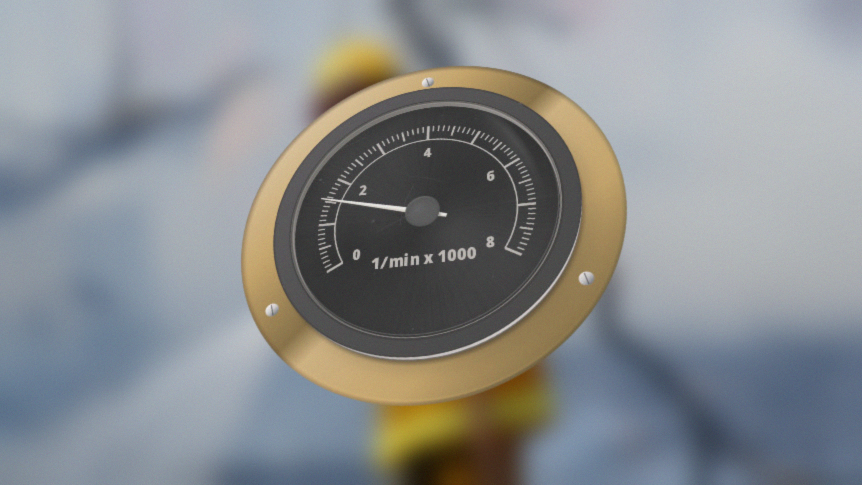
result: 1500,rpm
